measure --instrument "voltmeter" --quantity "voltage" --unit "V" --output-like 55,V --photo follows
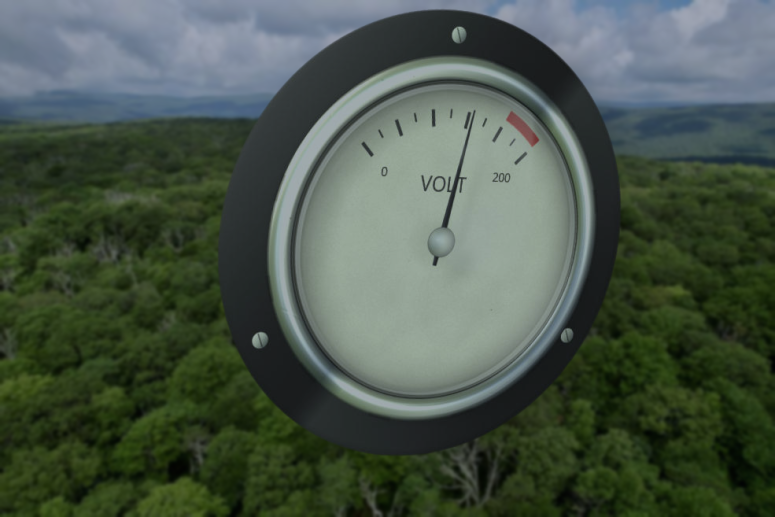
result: 120,V
